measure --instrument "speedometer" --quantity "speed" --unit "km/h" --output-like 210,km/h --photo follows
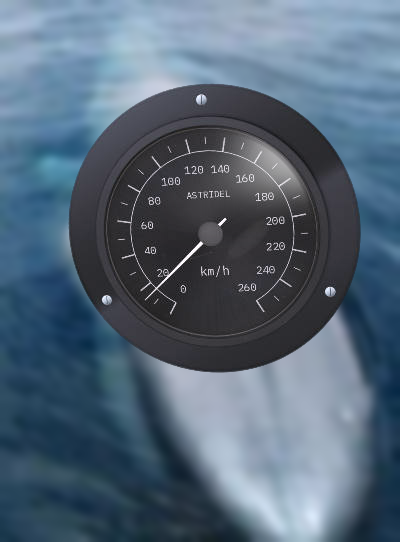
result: 15,km/h
